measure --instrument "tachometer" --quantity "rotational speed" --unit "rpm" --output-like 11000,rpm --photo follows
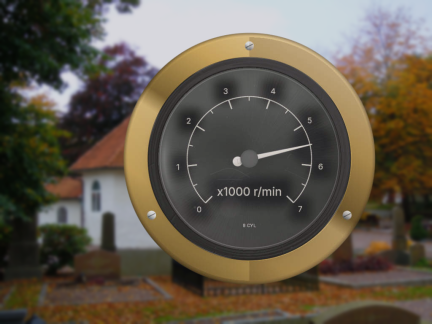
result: 5500,rpm
